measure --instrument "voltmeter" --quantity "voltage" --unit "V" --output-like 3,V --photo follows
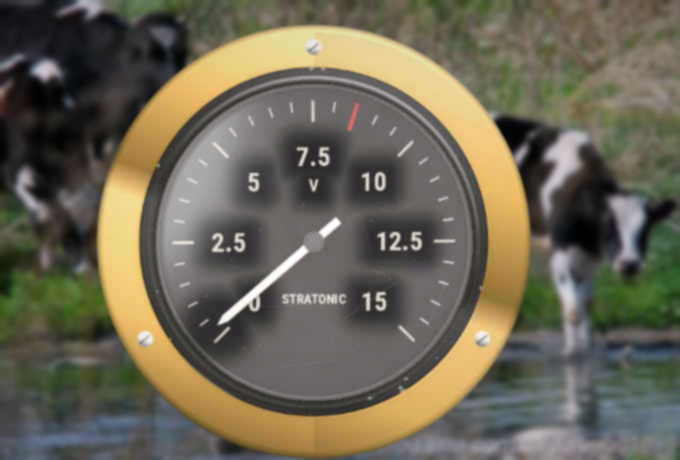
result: 0.25,V
